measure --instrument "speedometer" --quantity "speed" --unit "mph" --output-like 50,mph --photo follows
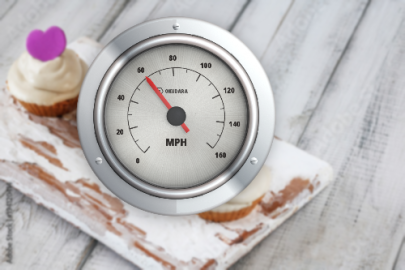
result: 60,mph
